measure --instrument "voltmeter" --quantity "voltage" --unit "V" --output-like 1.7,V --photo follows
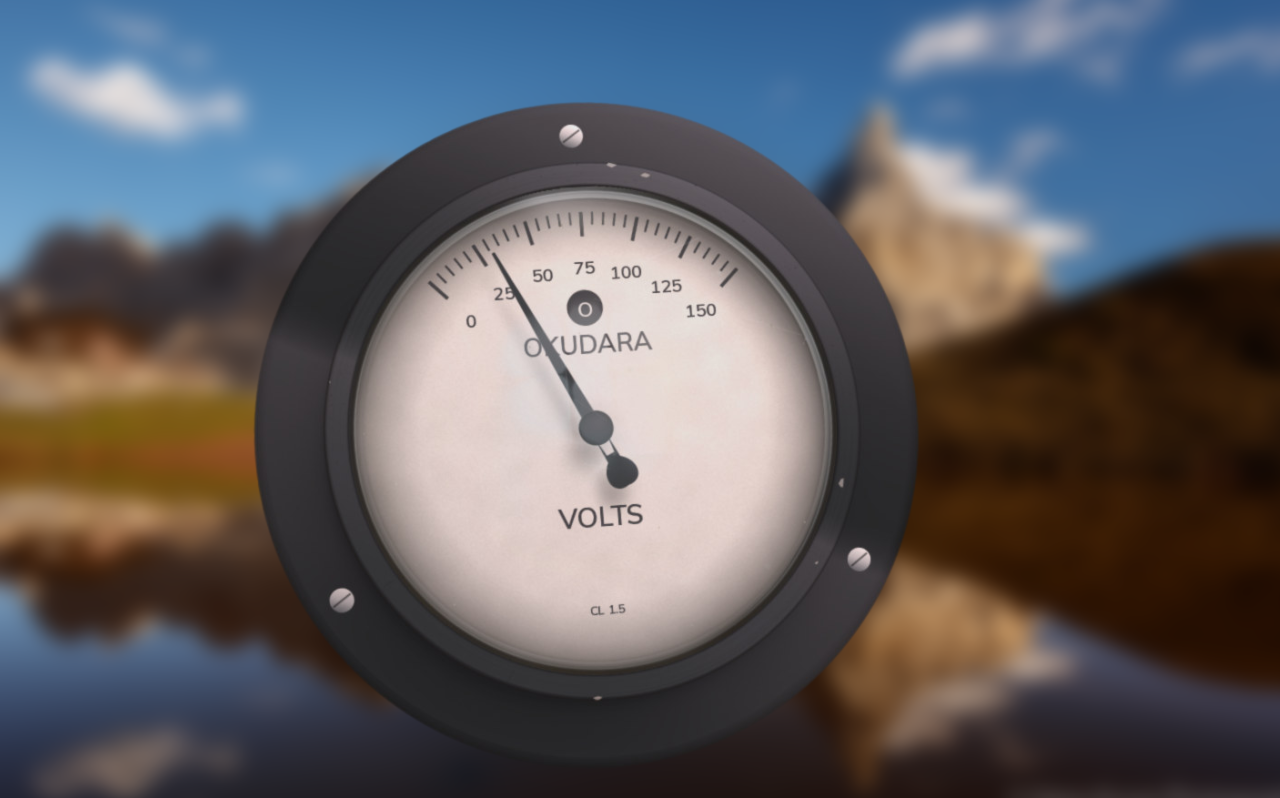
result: 30,V
